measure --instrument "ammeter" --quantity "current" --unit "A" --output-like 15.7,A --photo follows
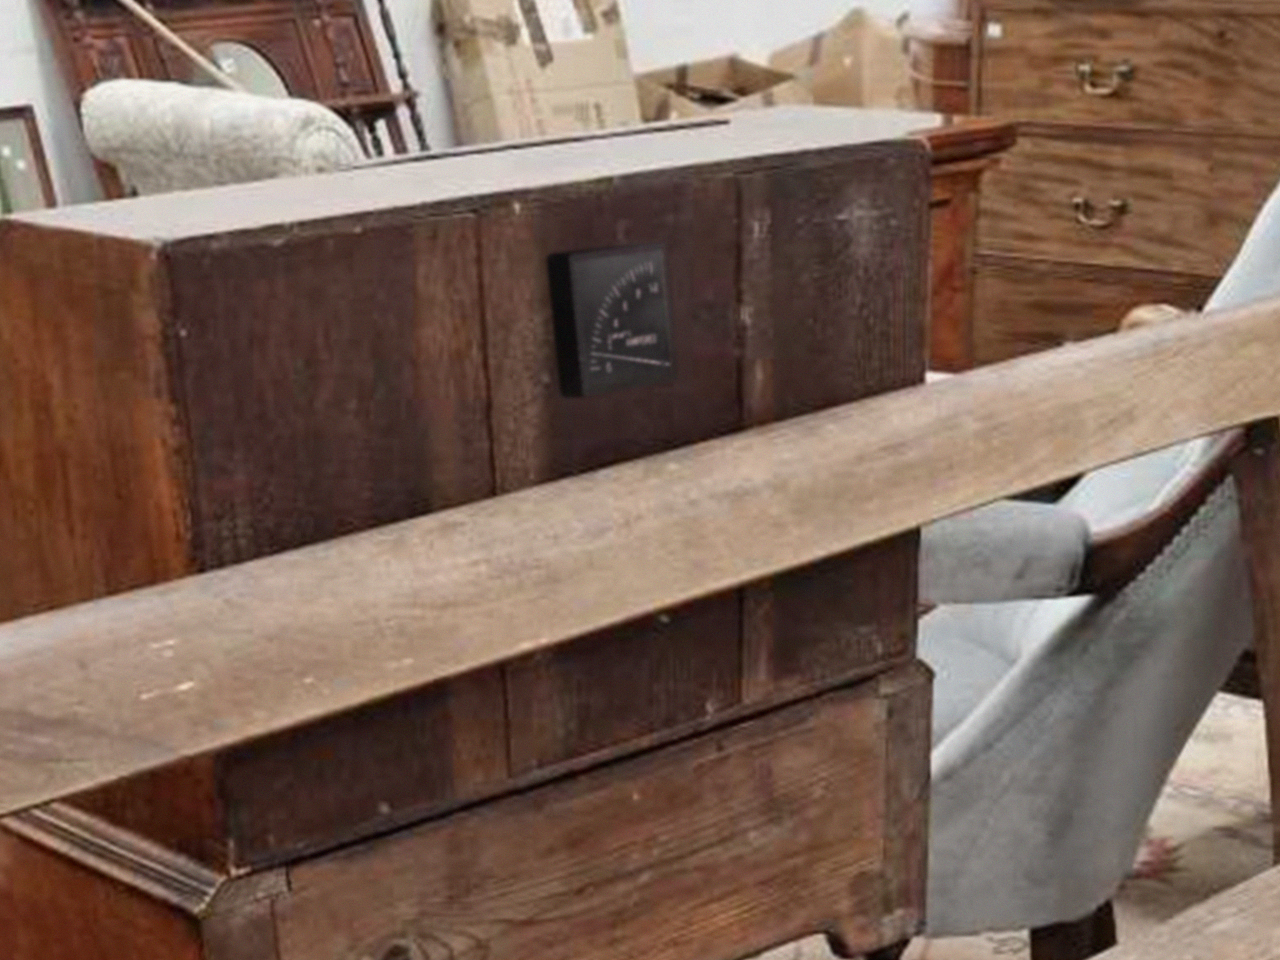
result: 1,A
